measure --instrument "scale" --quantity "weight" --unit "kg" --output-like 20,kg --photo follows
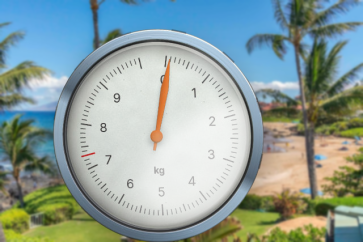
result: 0.1,kg
